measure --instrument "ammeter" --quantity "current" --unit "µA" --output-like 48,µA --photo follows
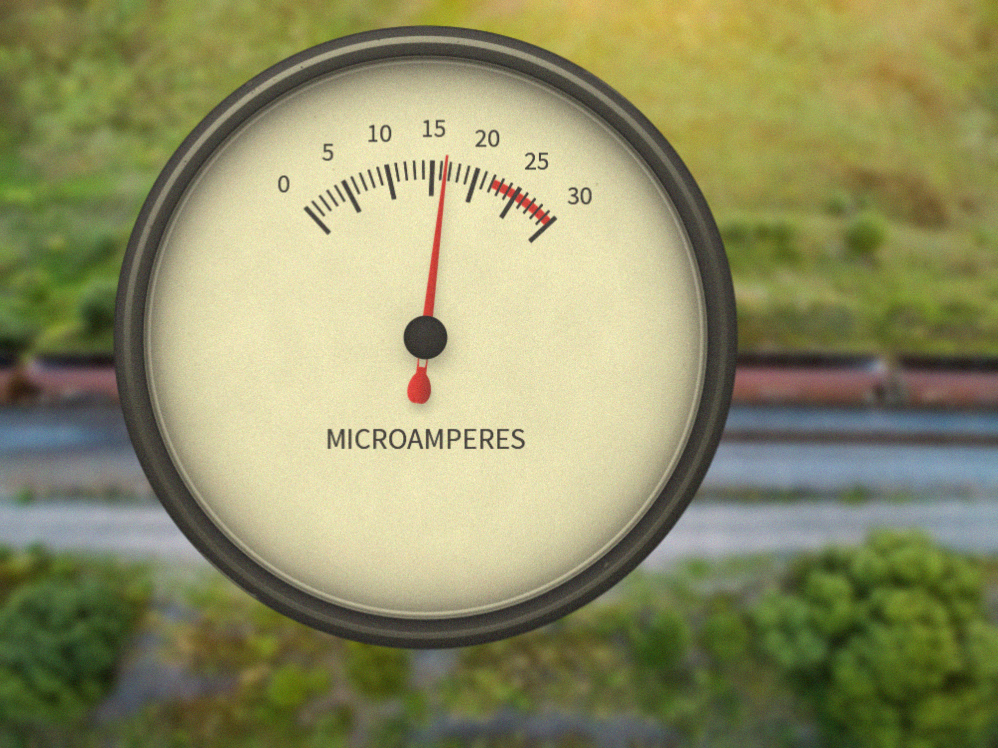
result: 16.5,µA
